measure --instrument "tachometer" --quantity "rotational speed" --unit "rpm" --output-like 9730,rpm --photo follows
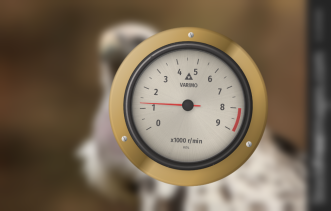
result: 1250,rpm
